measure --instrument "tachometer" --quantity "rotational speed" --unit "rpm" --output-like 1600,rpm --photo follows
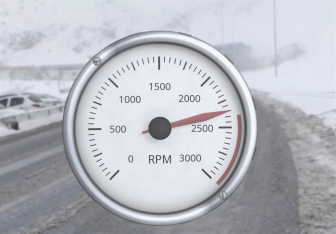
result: 2350,rpm
